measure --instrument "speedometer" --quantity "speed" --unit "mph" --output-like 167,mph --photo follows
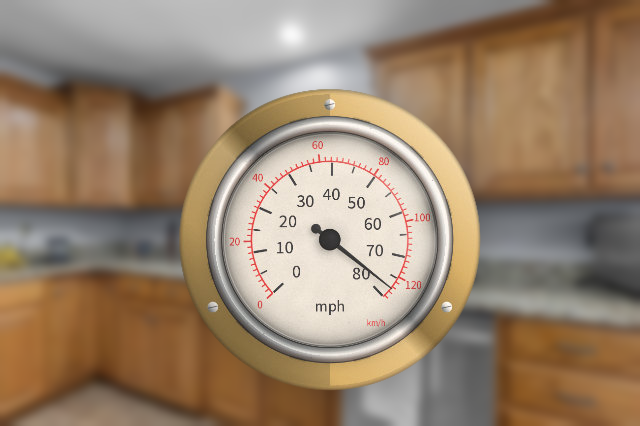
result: 77.5,mph
